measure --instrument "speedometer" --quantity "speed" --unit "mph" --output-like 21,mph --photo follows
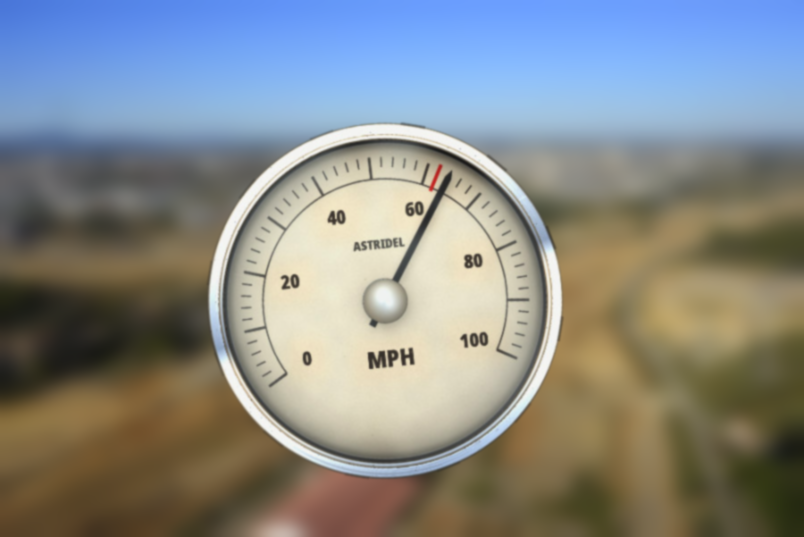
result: 64,mph
